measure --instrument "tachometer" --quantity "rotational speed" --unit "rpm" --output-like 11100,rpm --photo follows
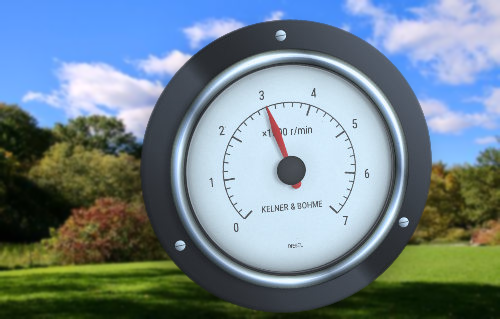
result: 3000,rpm
